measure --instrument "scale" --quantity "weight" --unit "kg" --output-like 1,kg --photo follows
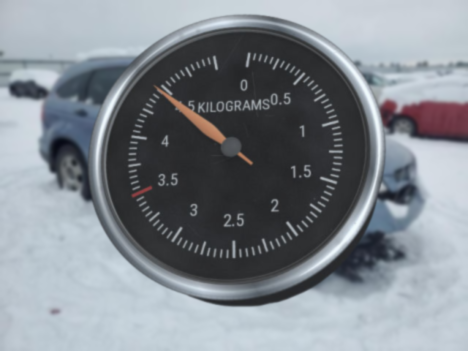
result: 4.45,kg
